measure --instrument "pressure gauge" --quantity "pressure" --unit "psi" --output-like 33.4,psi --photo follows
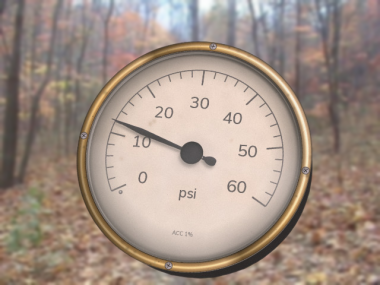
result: 12,psi
